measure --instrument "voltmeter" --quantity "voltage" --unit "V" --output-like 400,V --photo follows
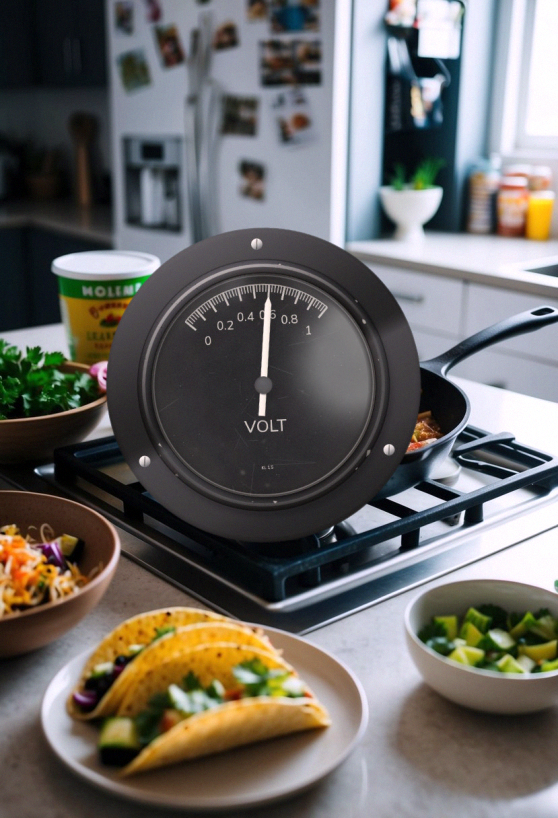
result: 0.6,V
